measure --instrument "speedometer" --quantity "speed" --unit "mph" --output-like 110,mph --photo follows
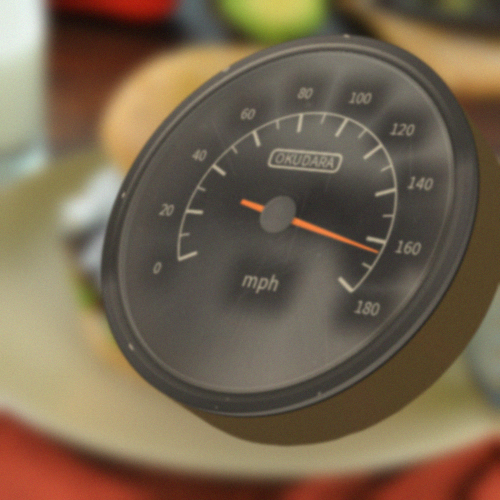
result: 165,mph
